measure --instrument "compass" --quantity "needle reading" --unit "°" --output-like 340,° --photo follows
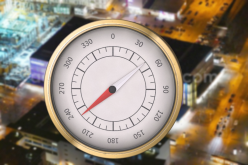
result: 230,°
